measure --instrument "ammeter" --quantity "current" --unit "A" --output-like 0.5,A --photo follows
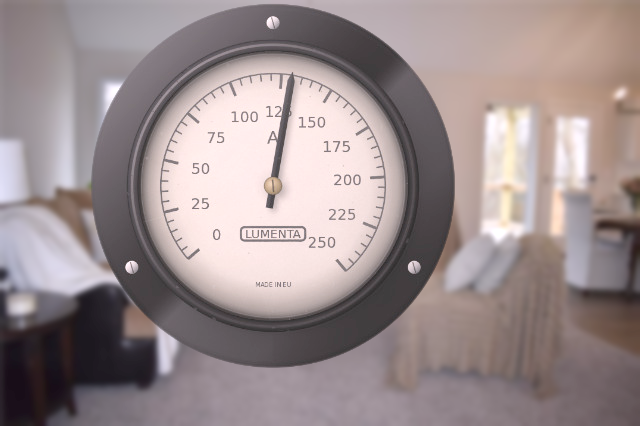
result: 130,A
